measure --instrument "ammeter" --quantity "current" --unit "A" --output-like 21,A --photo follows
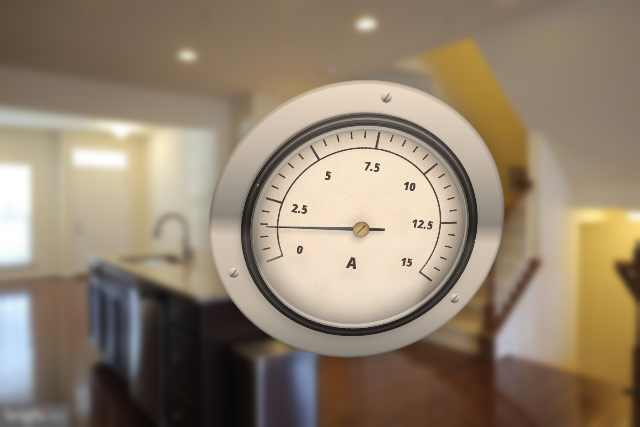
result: 1.5,A
